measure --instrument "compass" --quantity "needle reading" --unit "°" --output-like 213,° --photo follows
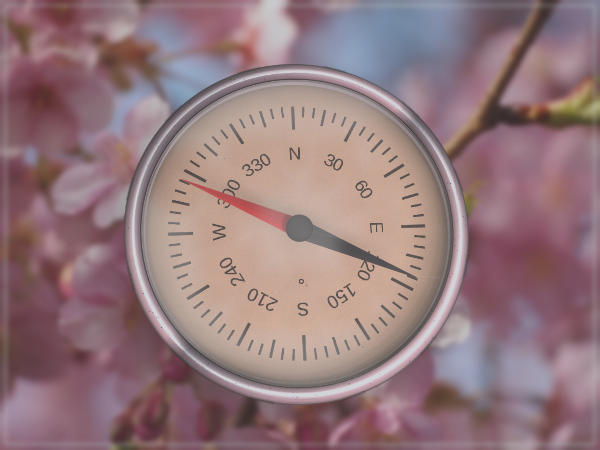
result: 295,°
